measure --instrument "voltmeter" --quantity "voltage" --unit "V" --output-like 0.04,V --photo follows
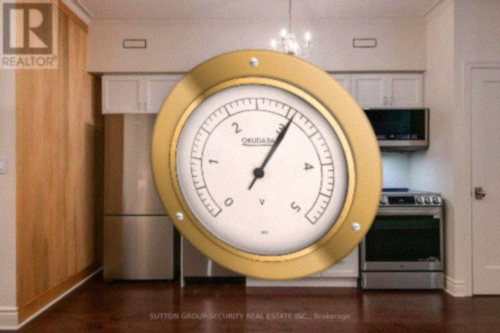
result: 3.1,V
